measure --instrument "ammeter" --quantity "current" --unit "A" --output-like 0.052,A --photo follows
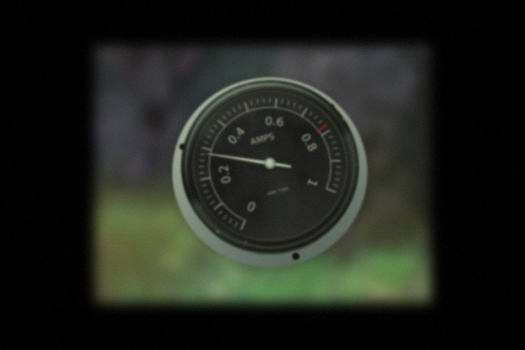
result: 0.28,A
